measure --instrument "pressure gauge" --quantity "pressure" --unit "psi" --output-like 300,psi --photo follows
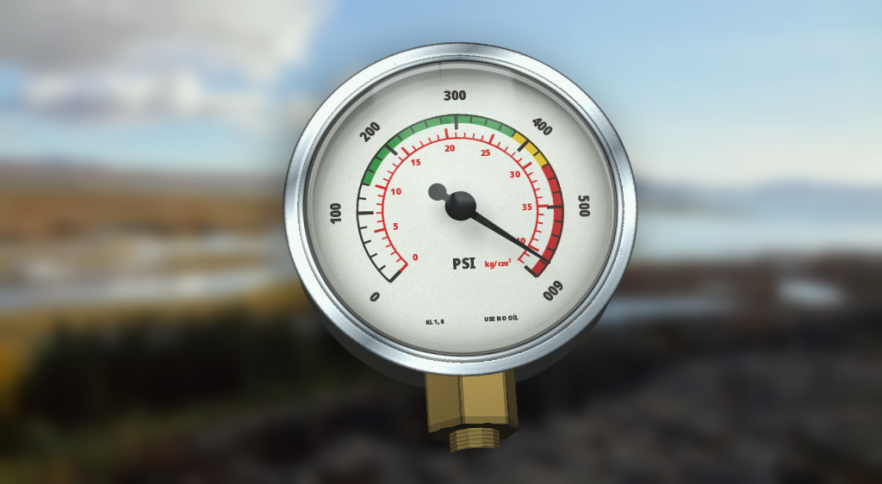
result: 580,psi
